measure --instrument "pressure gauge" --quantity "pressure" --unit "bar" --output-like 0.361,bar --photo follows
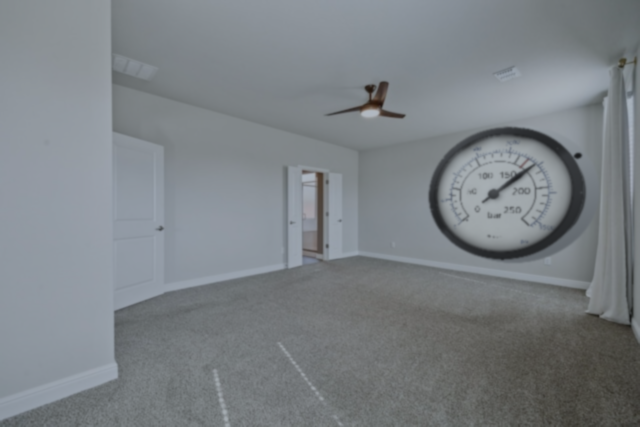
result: 170,bar
